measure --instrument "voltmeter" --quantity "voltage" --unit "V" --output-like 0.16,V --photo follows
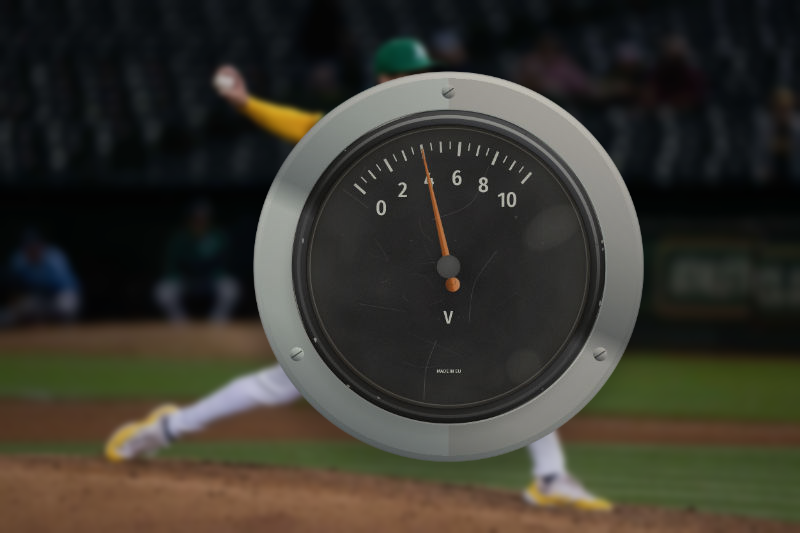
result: 4,V
